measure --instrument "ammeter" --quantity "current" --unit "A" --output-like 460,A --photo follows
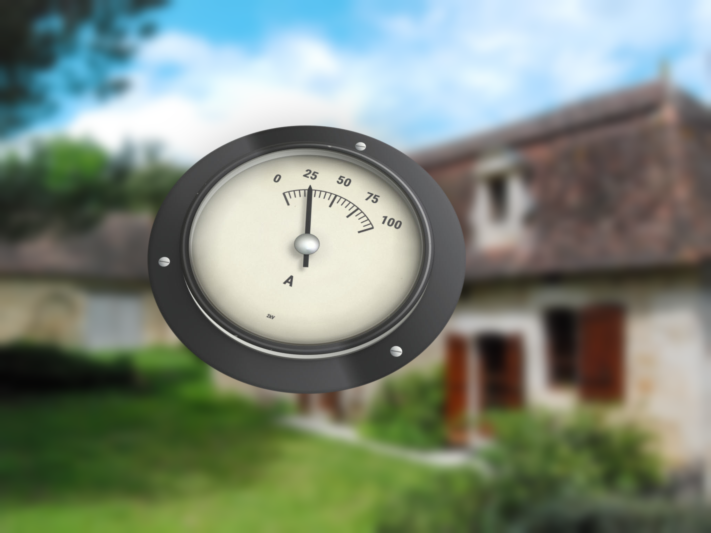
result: 25,A
